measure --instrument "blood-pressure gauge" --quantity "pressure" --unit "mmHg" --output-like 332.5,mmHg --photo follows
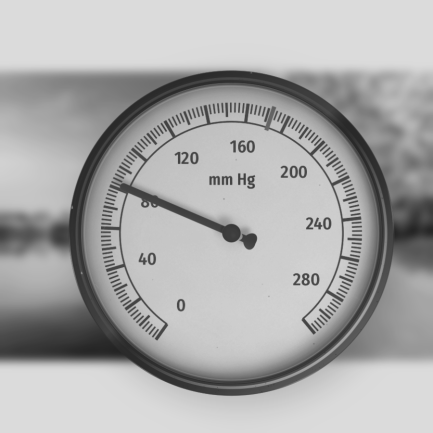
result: 82,mmHg
